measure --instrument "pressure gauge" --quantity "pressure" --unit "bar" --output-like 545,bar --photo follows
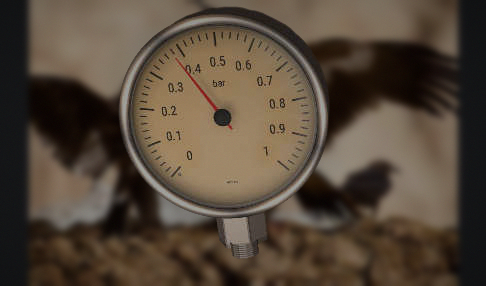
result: 0.38,bar
